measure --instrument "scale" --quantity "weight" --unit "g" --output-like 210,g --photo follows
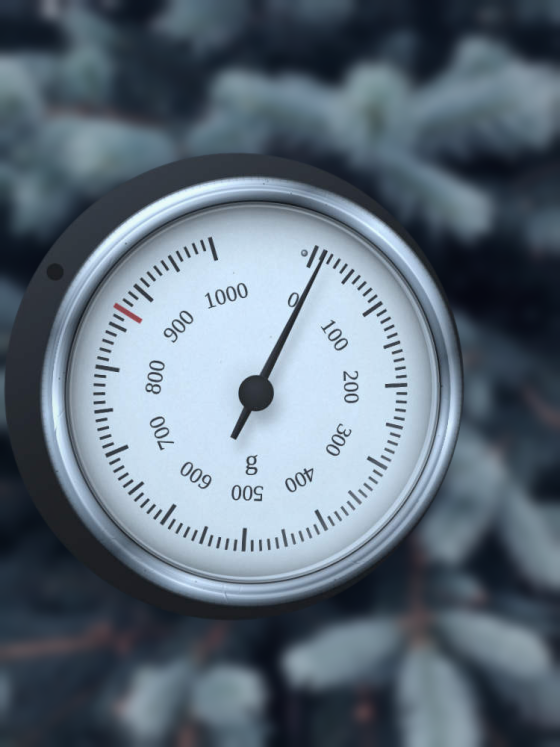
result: 10,g
